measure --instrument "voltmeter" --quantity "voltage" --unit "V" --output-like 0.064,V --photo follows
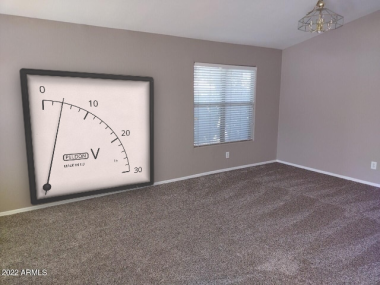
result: 4,V
